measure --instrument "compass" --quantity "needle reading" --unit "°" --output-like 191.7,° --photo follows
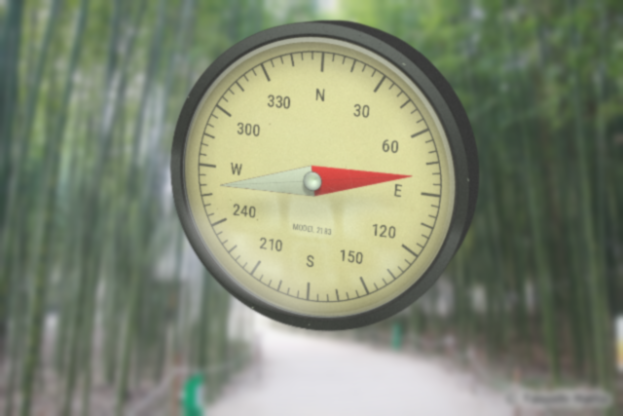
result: 80,°
